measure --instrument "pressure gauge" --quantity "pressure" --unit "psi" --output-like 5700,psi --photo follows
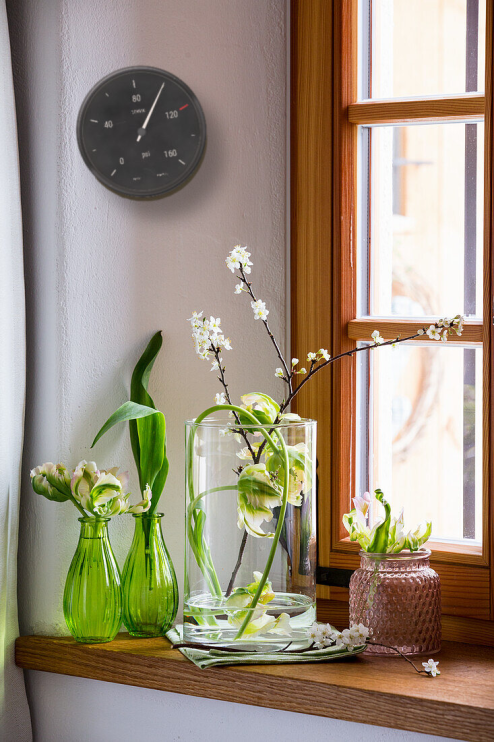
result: 100,psi
